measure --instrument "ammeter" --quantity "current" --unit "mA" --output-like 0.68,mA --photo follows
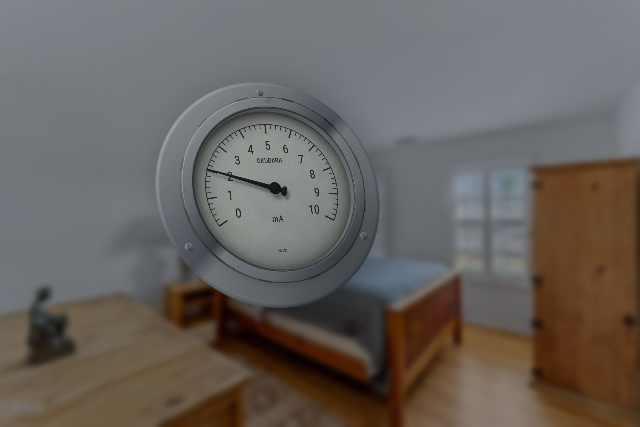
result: 2,mA
